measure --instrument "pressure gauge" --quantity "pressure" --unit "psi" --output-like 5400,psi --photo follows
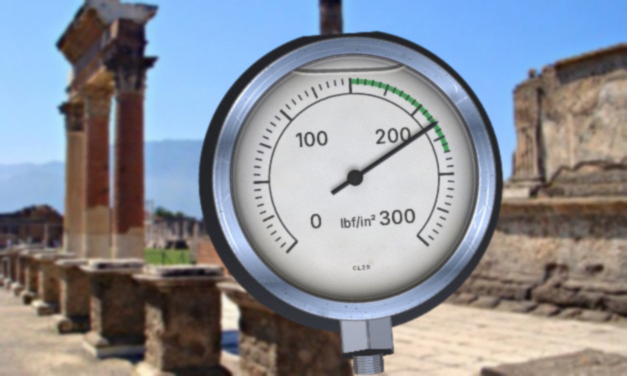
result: 215,psi
